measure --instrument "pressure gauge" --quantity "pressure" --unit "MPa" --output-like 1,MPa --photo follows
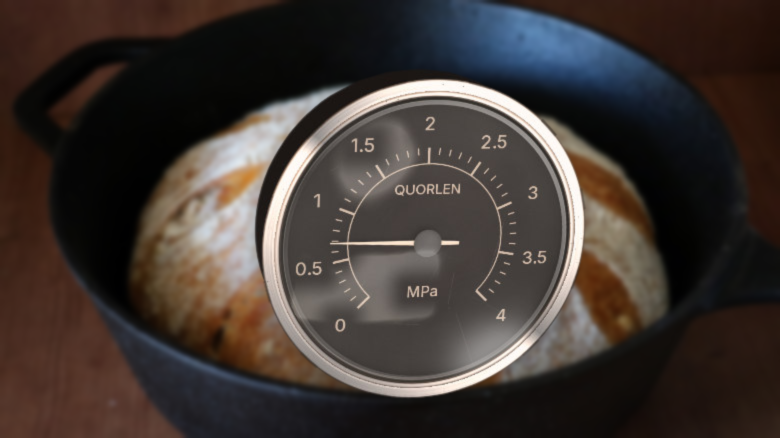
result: 0.7,MPa
